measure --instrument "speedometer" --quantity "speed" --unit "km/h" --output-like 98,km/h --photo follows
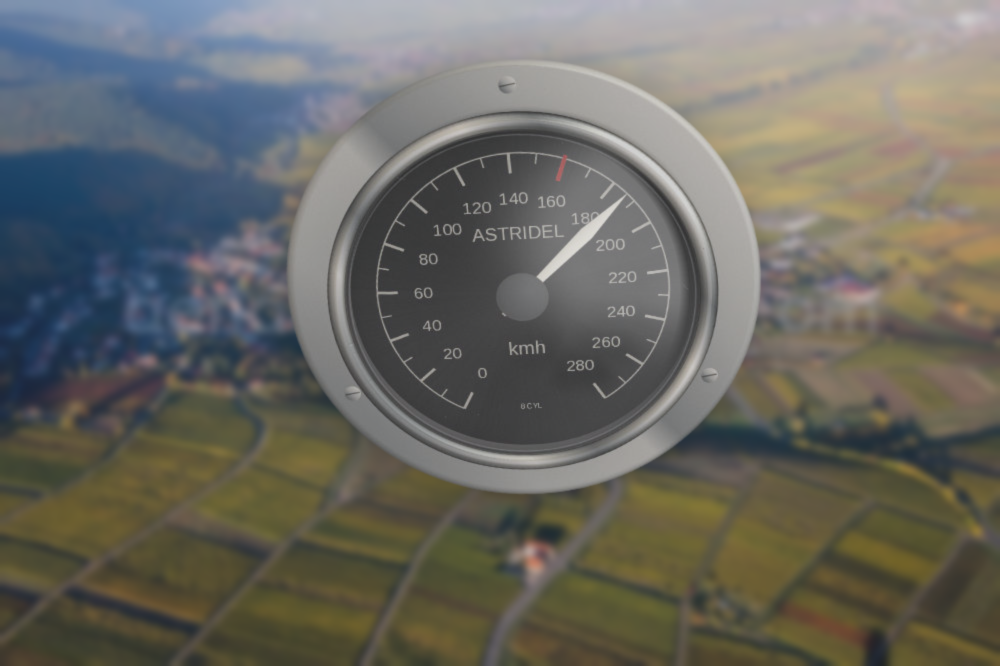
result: 185,km/h
